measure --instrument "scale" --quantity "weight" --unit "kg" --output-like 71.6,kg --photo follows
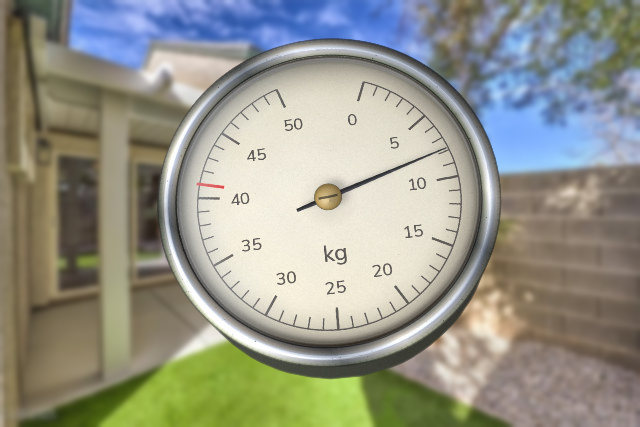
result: 8,kg
